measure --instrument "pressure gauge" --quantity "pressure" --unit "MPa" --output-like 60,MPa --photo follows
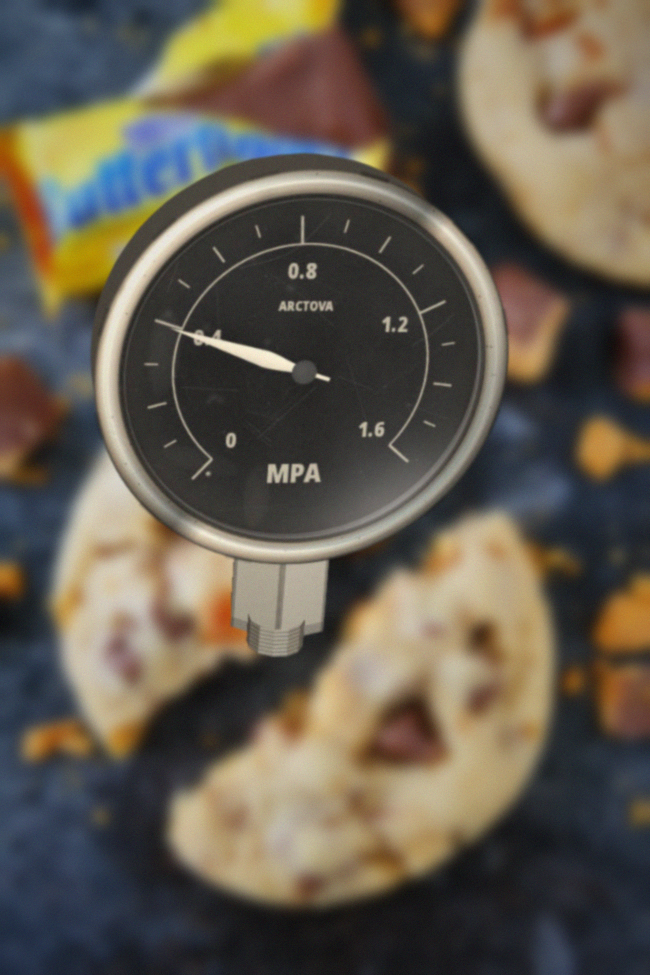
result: 0.4,MPa
